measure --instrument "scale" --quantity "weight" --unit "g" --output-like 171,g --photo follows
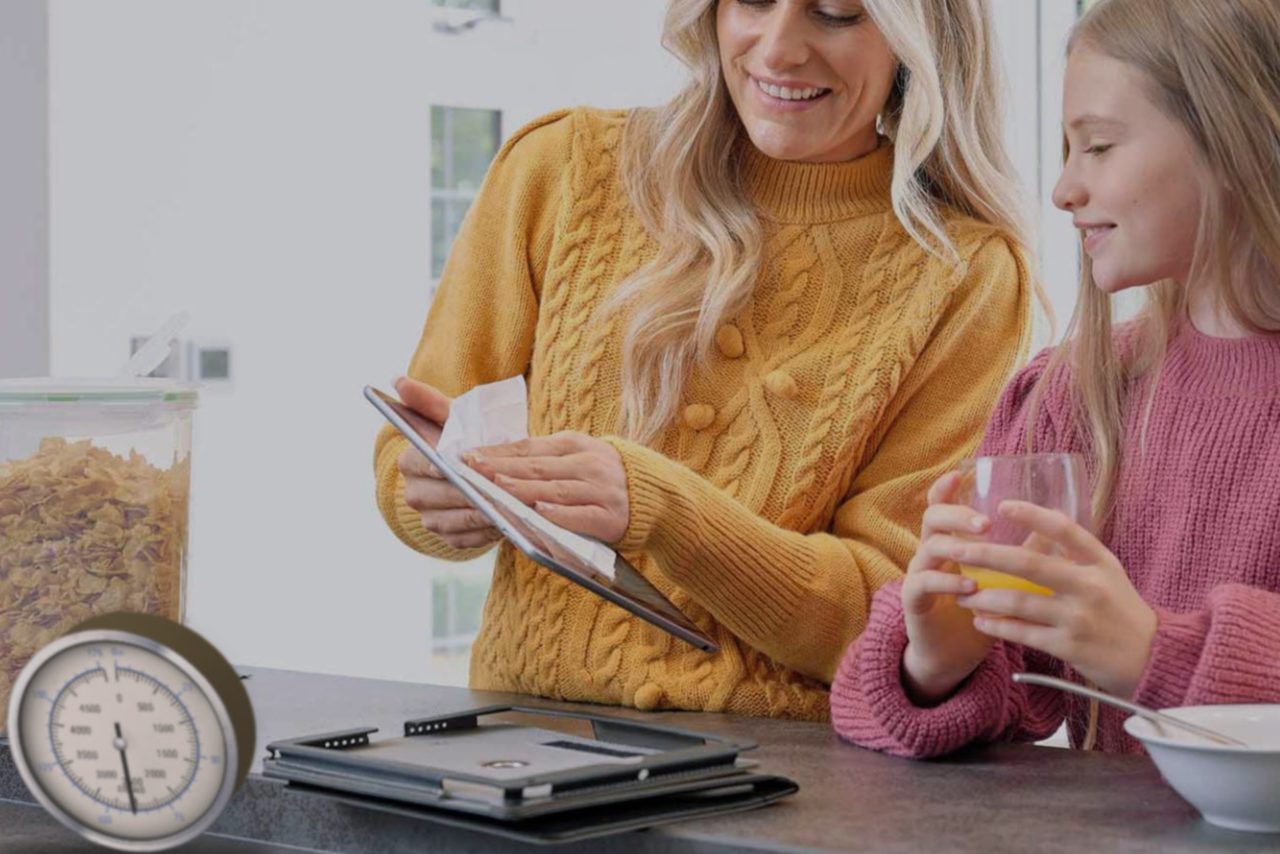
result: 2500,g
